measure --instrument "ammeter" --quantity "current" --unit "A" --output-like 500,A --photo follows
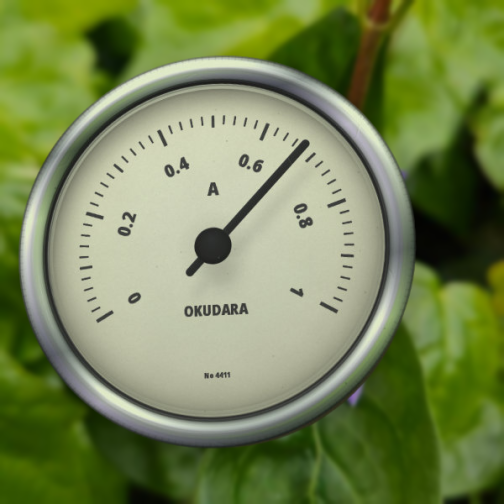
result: 0.68,A
